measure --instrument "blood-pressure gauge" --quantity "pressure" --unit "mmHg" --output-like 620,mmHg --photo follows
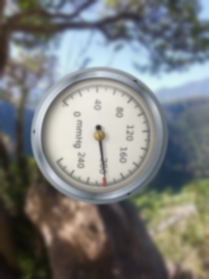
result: 200,mmHg
